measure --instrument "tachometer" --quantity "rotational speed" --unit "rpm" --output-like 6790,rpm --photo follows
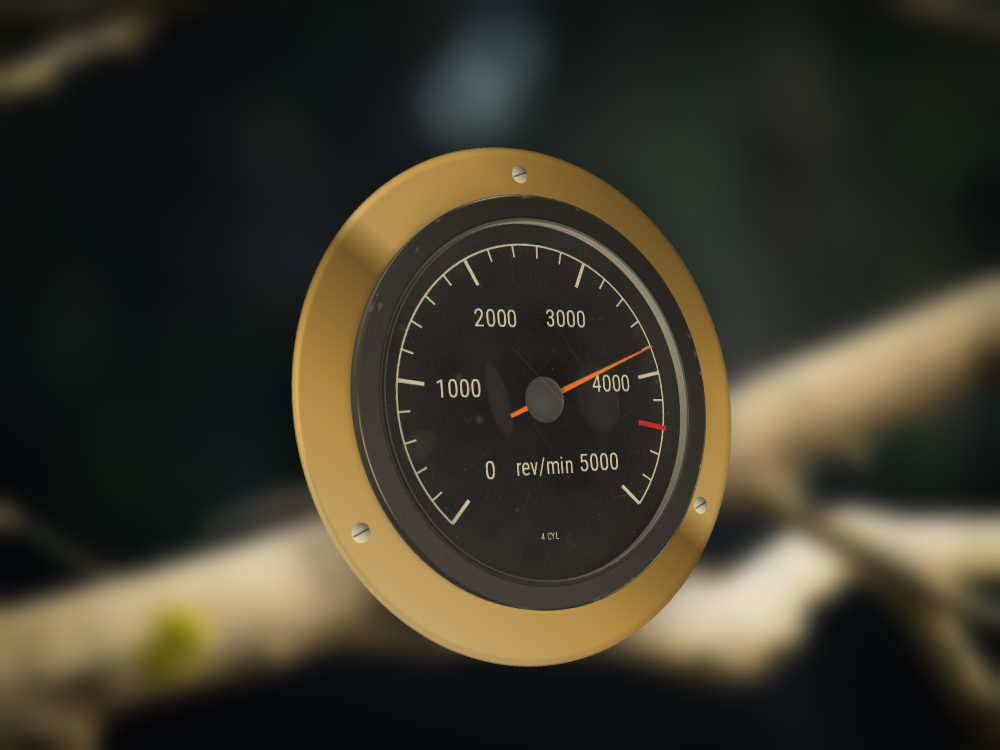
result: 3800,rpm
